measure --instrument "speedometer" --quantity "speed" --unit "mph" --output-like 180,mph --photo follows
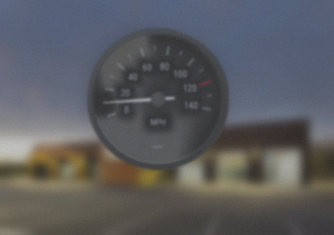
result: 10,mph
